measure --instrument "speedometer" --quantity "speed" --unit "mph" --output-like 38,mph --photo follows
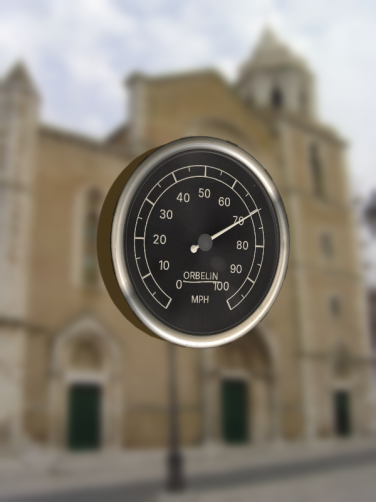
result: 70,mph
